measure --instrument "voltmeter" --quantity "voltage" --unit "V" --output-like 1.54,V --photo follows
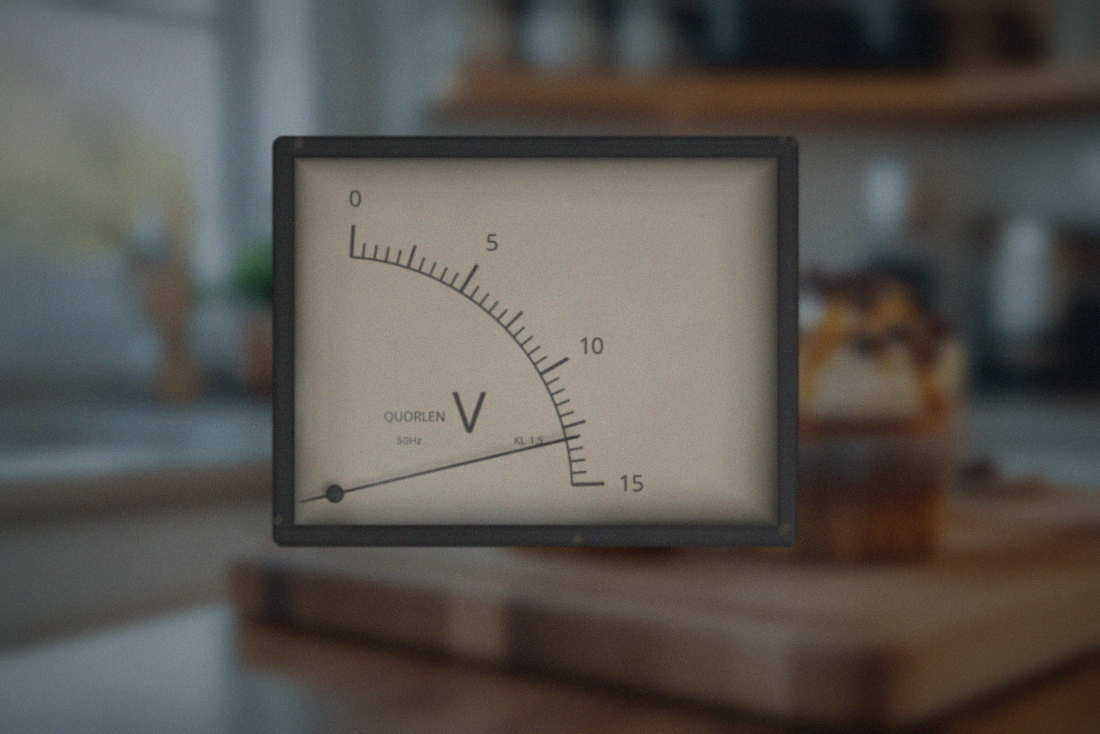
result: 13,V
